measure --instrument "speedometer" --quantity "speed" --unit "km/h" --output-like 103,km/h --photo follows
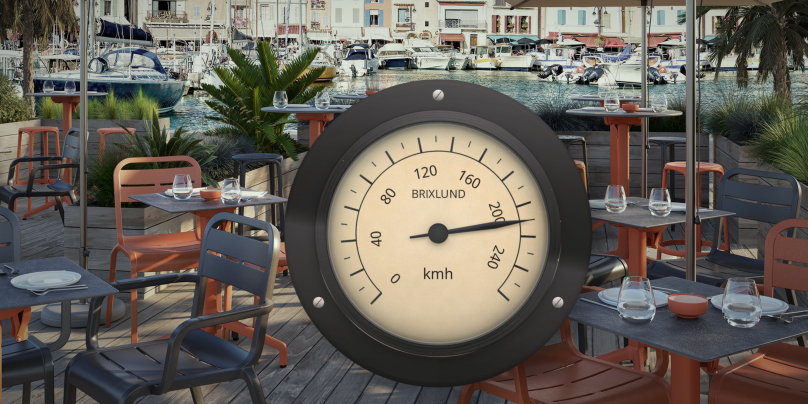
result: 210,km/h
